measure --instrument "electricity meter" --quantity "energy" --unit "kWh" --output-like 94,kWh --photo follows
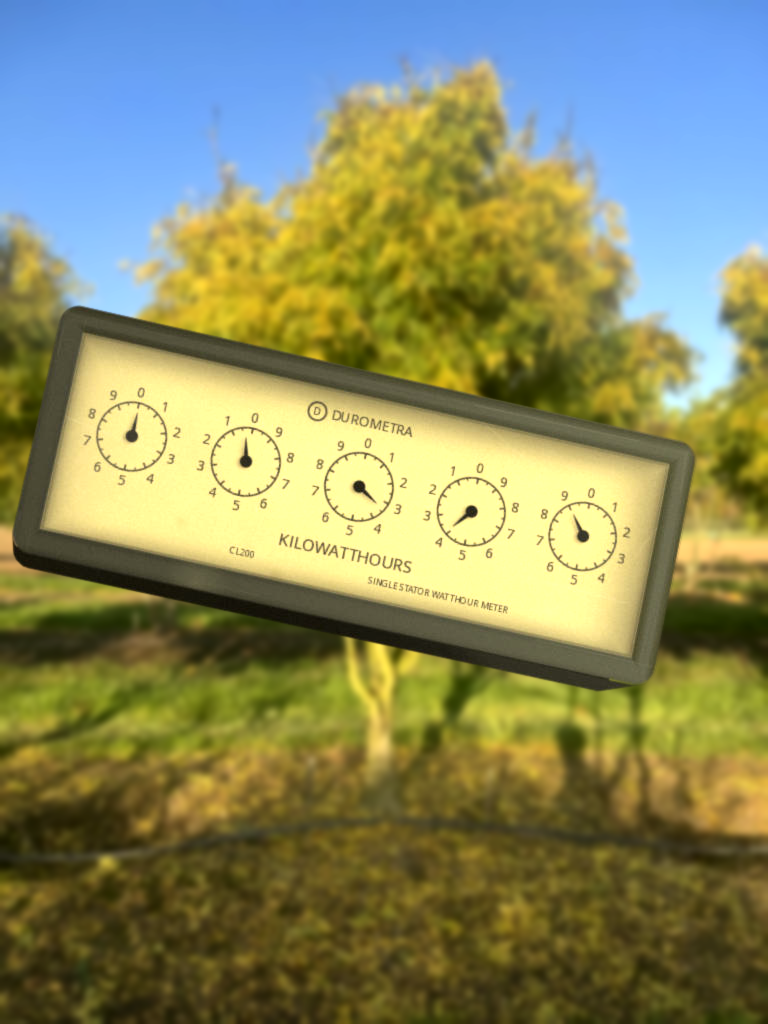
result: 339,kWh
